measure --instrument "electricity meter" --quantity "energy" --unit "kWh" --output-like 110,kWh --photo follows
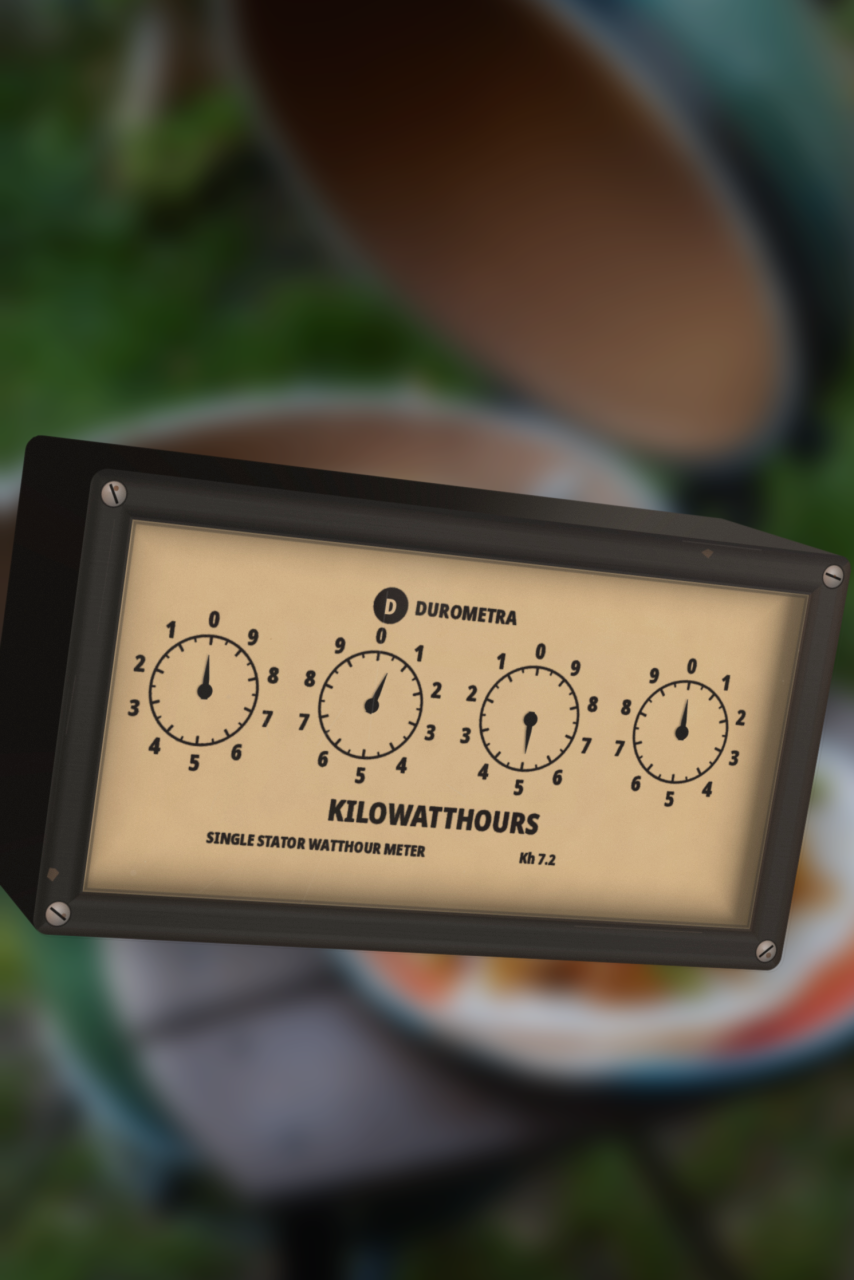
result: 50,kWh
